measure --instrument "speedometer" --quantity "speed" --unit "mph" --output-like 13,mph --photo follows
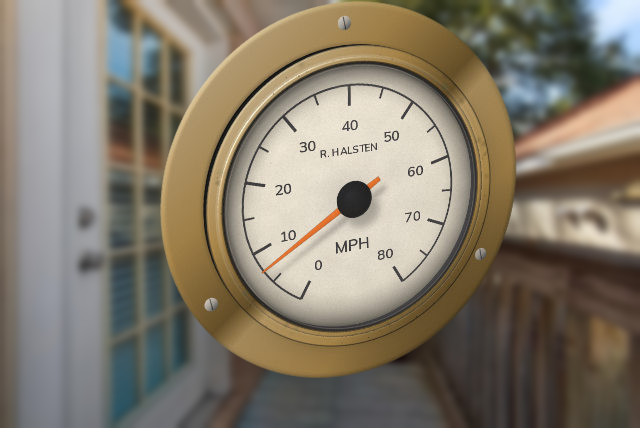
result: 7.5,mph
